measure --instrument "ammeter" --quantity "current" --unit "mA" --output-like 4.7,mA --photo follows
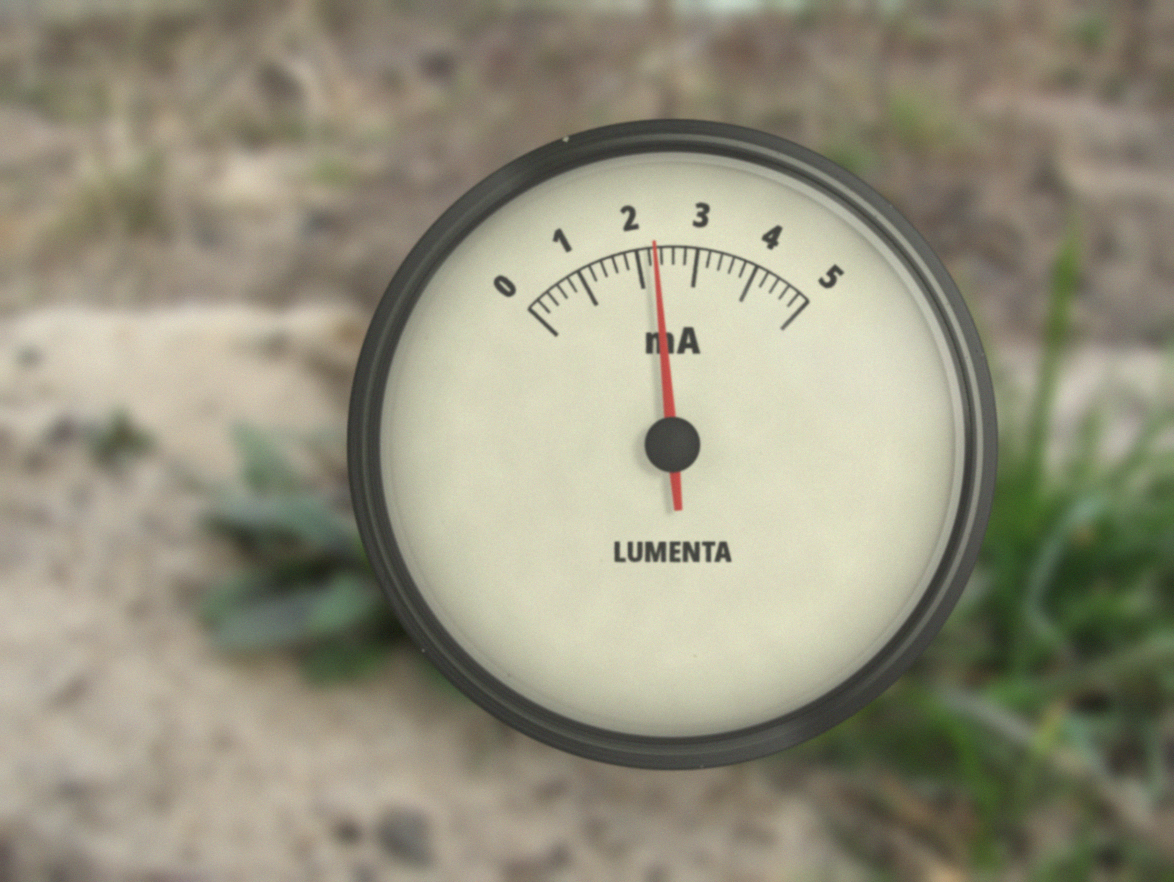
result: 2.3,mA
